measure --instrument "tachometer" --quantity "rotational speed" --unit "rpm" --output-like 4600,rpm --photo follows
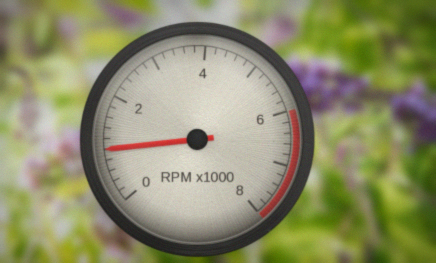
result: 1000,rpm
